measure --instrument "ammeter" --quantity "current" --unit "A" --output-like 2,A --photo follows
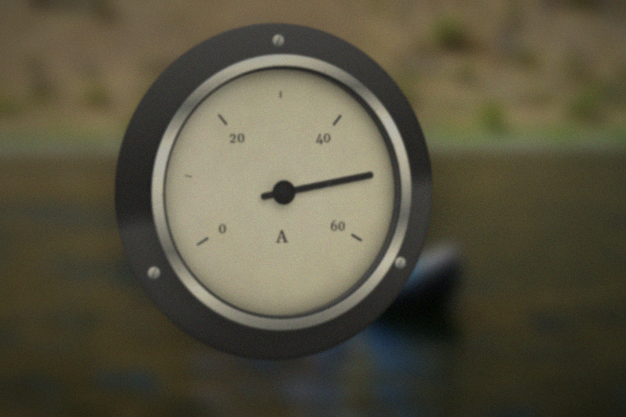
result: 50,A
